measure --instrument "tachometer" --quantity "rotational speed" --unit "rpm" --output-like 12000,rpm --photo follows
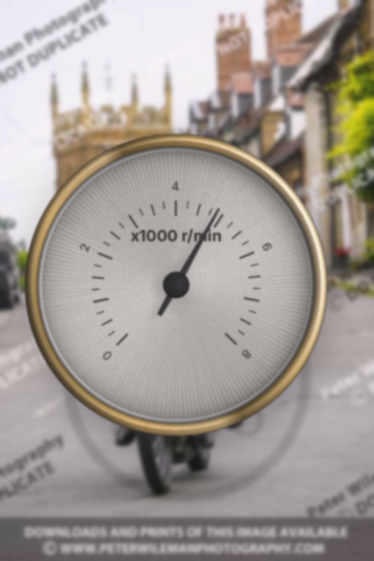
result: 4875,rpm
